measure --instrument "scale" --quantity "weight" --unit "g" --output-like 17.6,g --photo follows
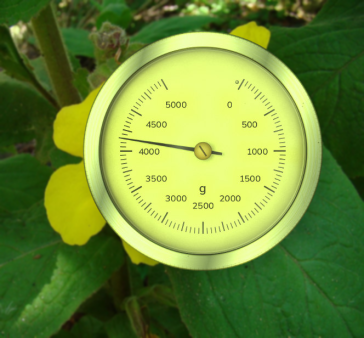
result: 4150,g
